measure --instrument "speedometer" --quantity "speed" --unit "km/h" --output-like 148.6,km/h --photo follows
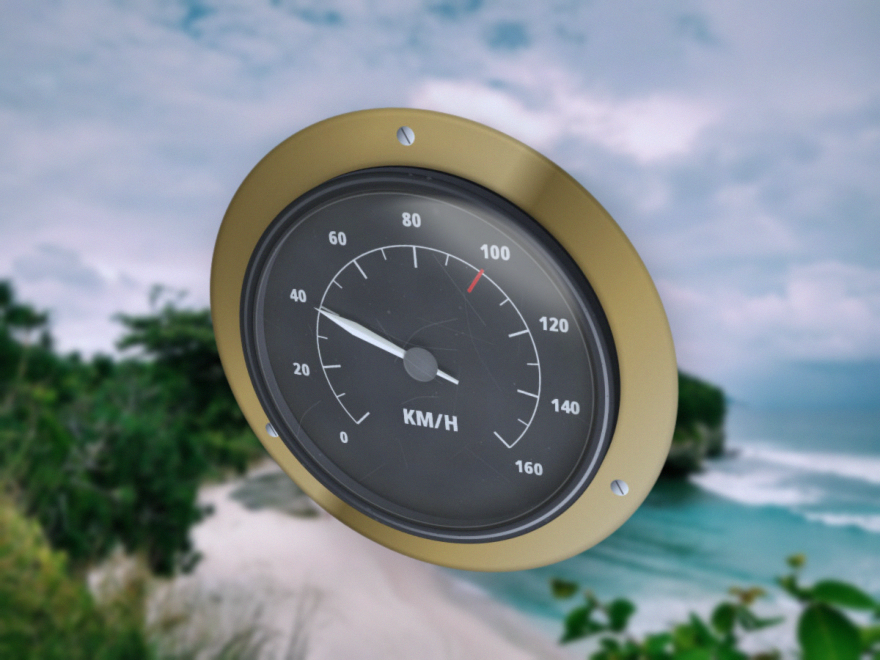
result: 40,km/h
